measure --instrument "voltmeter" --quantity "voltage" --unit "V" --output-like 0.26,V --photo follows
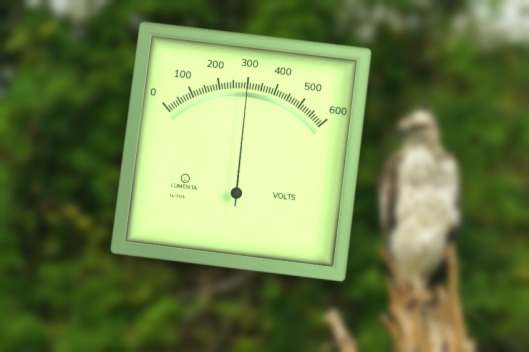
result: 300,V
